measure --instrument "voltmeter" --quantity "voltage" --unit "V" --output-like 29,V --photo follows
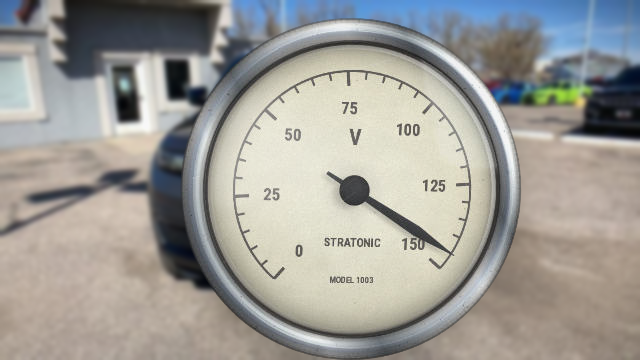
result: 145,V
